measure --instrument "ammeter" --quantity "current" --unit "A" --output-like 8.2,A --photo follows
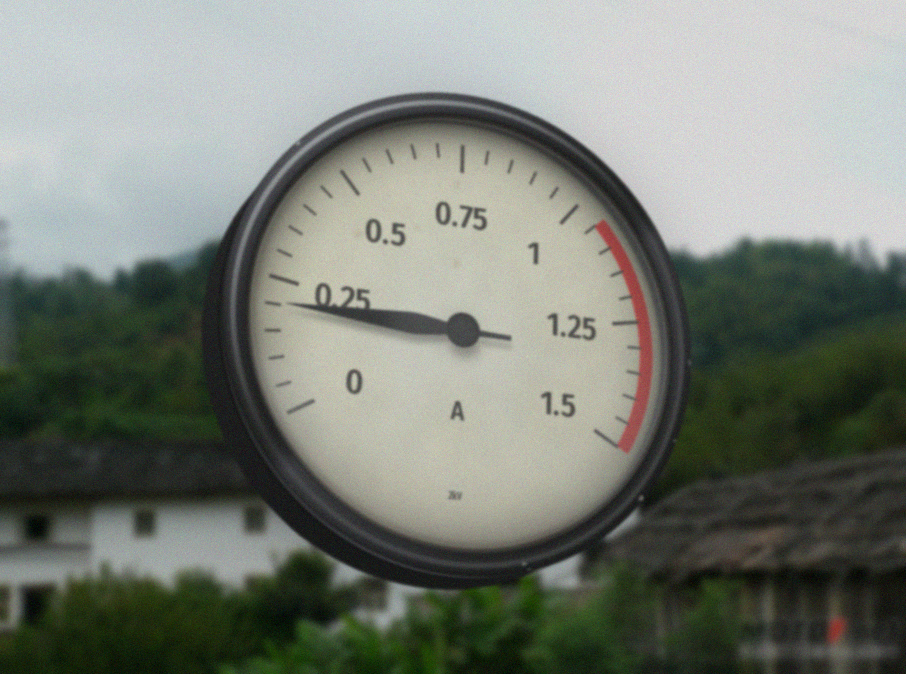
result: 0.2,A
